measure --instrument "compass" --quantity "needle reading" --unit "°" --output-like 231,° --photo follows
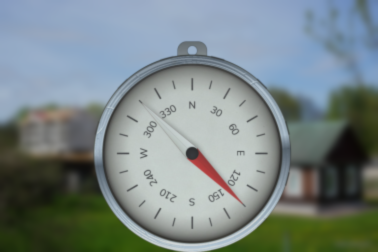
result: 135,°
